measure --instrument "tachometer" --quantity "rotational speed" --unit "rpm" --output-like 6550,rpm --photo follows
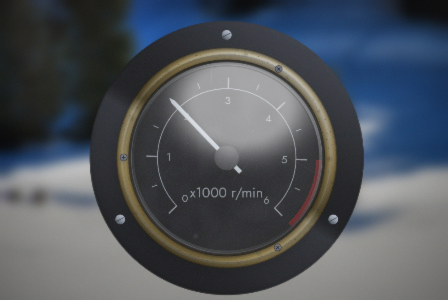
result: 2000,rpm
